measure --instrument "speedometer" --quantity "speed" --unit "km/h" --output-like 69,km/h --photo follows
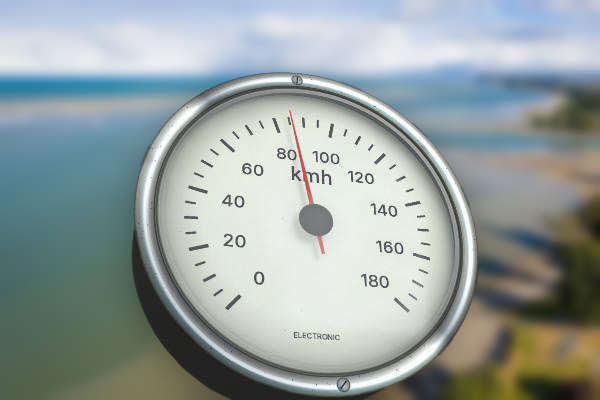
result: 85,km/h
